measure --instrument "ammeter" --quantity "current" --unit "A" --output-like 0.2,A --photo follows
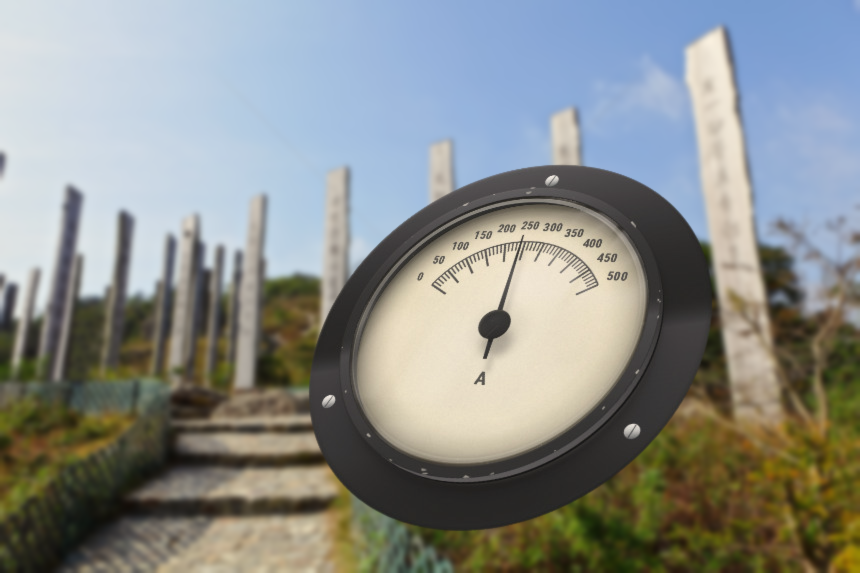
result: 250,A
